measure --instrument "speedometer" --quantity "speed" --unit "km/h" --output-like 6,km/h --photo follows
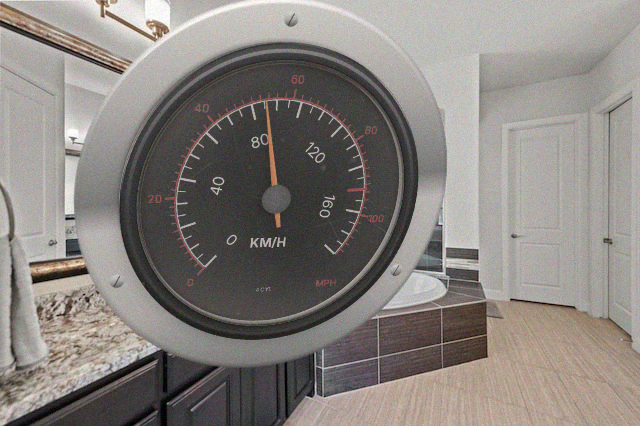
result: 85,km/h
